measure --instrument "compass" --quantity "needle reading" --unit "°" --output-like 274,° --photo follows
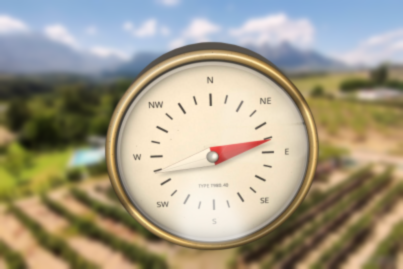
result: 75,°
